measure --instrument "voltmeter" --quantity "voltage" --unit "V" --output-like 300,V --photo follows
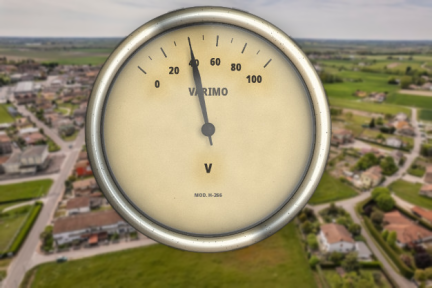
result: 40,V
